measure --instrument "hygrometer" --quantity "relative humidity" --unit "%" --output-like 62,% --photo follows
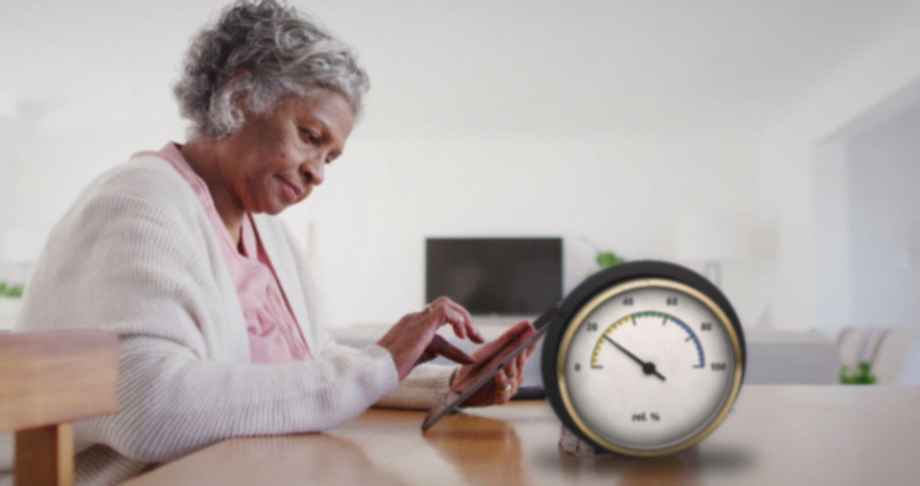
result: 20,%
